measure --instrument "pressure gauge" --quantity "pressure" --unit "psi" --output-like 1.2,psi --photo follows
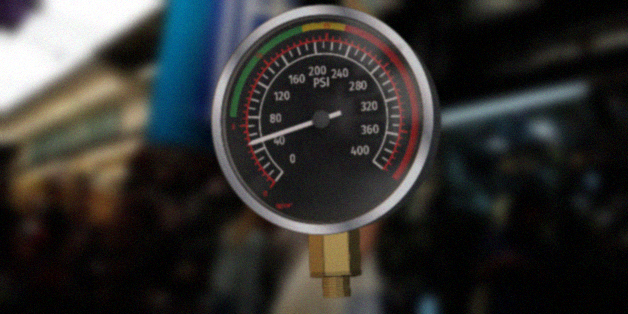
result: 50,psi
